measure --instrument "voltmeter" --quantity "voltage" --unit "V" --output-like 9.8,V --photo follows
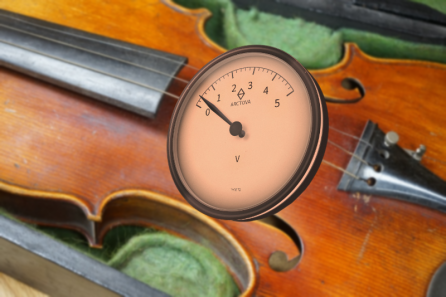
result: 0.4,V
